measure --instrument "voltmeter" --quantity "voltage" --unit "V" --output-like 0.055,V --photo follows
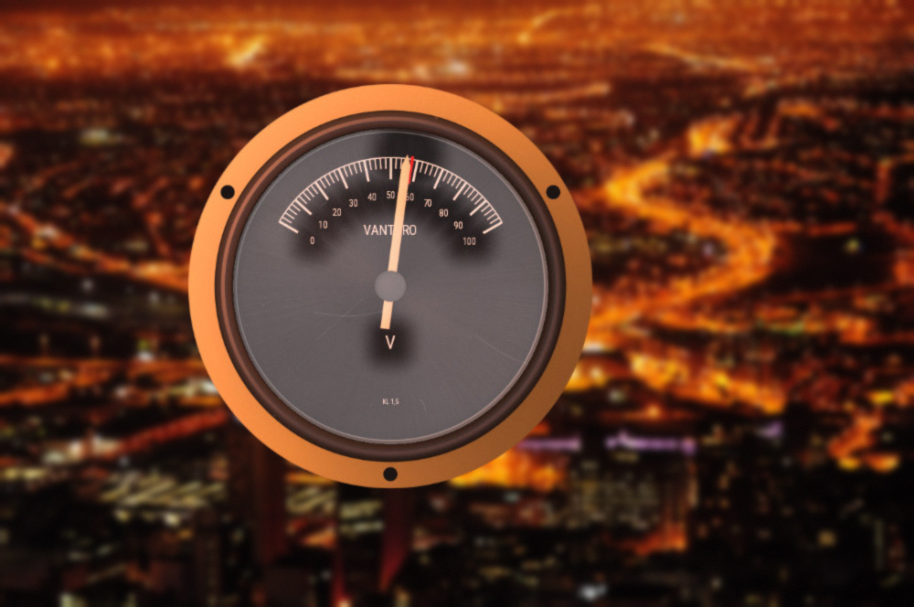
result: 56,V
